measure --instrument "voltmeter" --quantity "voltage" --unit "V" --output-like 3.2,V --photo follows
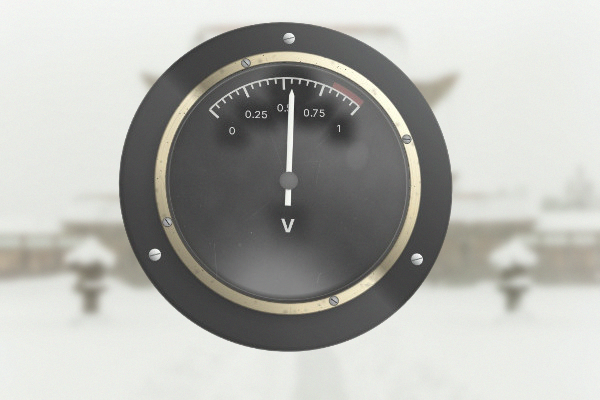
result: 0.55,V
